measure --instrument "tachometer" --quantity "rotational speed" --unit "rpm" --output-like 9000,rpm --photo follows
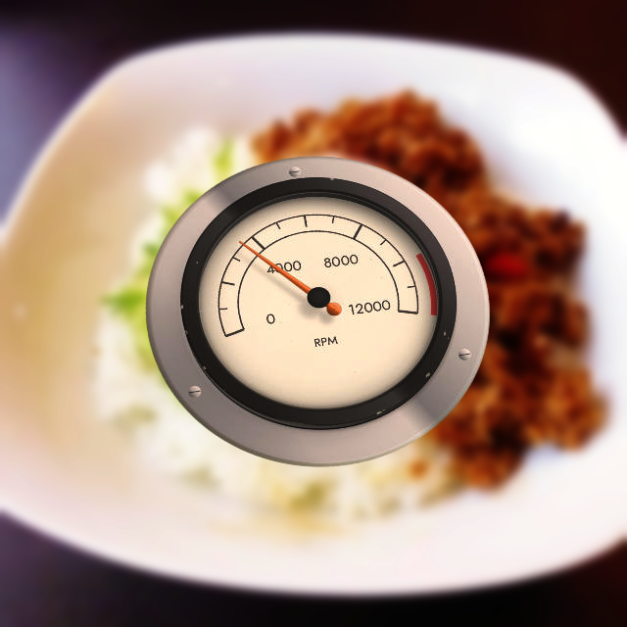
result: 3500,rpm
